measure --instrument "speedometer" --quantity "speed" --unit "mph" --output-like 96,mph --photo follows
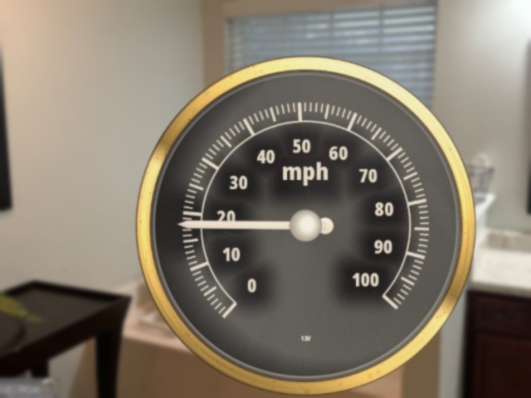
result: 18,mph
